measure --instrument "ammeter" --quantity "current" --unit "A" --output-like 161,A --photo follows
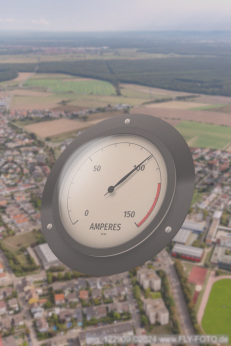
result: 100,A
